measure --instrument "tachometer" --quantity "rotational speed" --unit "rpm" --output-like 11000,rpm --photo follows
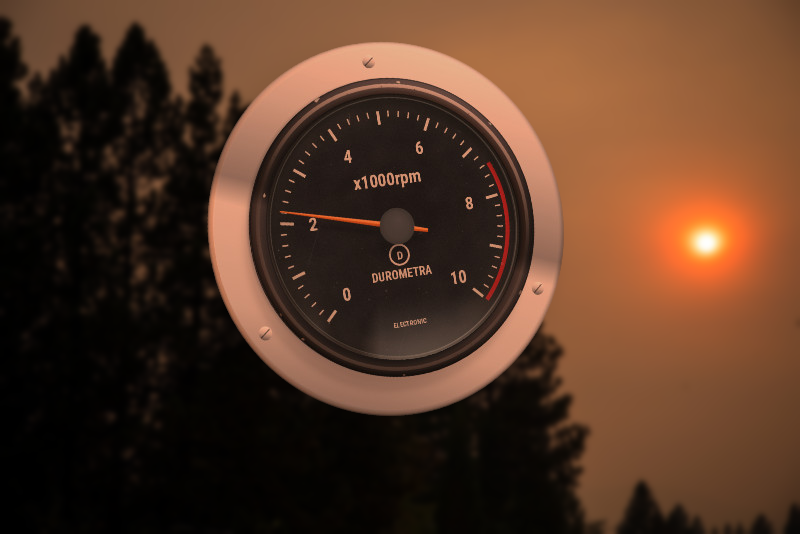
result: 2200,rpm
